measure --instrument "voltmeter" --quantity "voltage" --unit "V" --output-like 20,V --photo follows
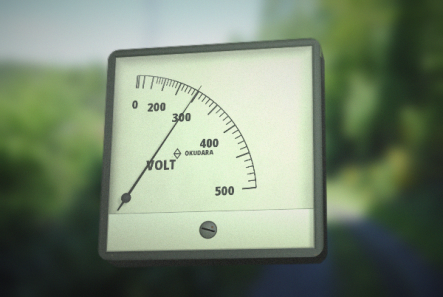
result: 300,V
